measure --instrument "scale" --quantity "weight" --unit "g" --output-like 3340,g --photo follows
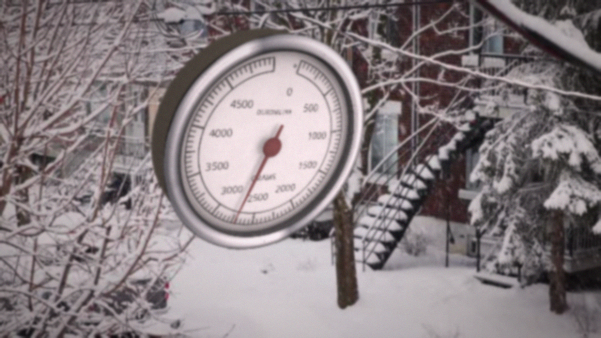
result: 2750,g
